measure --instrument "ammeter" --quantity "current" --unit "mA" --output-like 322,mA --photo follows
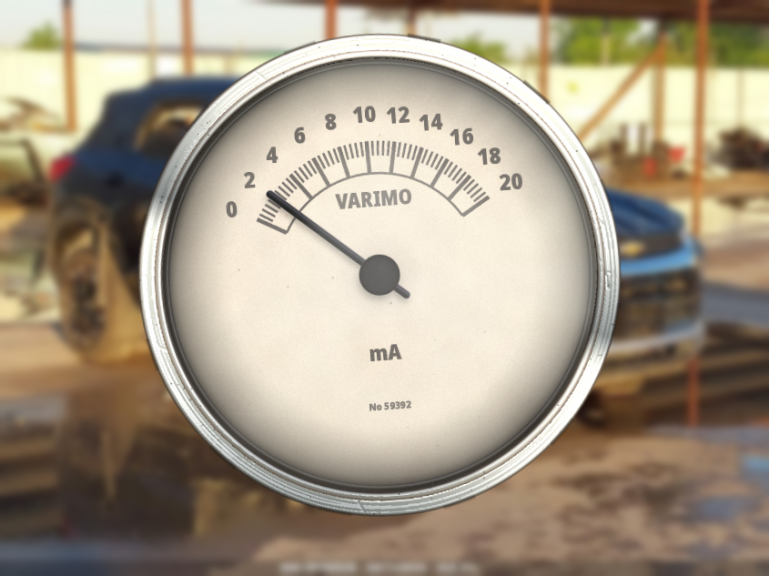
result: 2,mA
